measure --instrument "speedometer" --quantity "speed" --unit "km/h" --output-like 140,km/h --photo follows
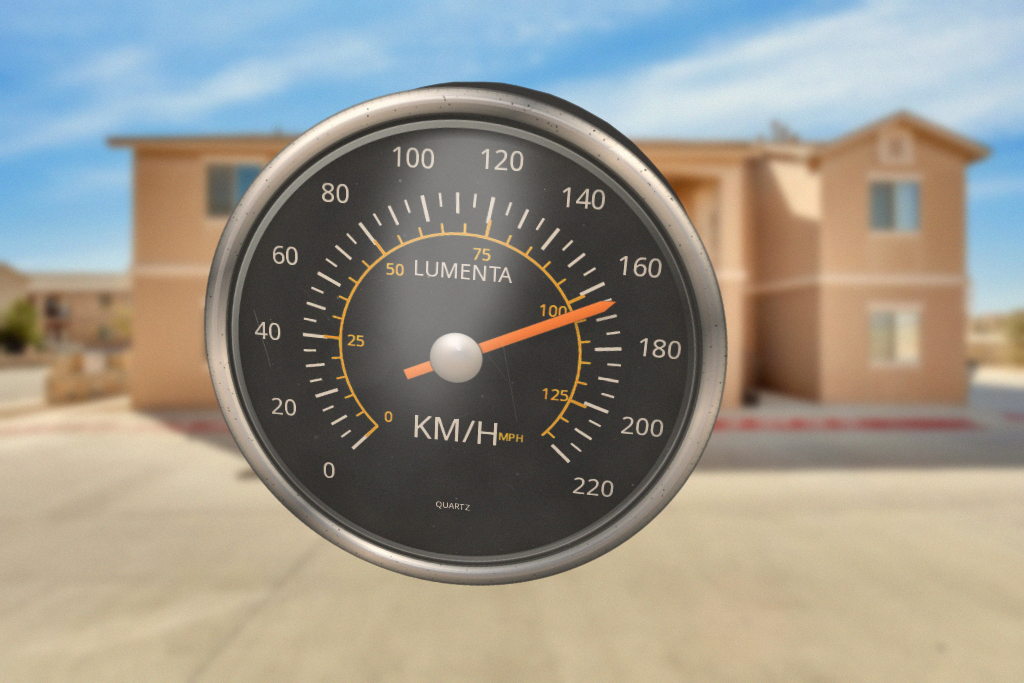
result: 165,km/h
